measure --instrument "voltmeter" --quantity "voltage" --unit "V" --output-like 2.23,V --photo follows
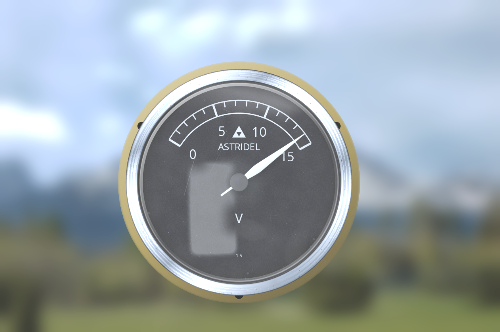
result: 14,V
